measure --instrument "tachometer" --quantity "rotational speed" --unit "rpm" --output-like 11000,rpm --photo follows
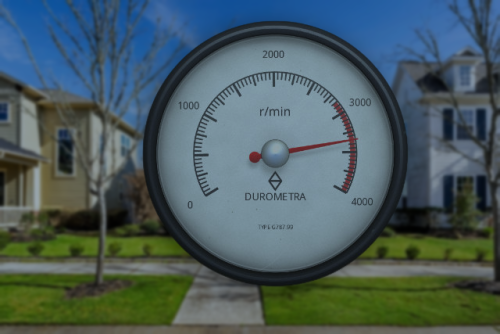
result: 3350,rpm
